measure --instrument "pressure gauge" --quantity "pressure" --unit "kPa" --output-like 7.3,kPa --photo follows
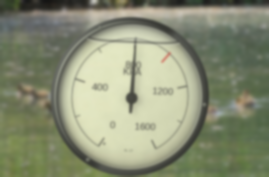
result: 800,kPa
